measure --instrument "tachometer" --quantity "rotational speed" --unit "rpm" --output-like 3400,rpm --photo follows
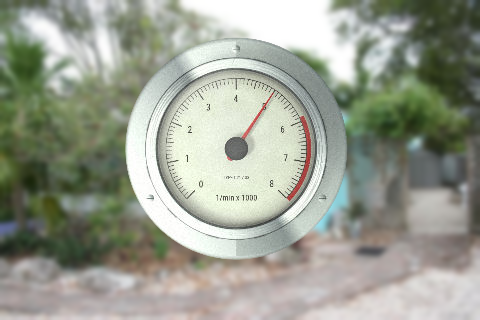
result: 5000,rpm
